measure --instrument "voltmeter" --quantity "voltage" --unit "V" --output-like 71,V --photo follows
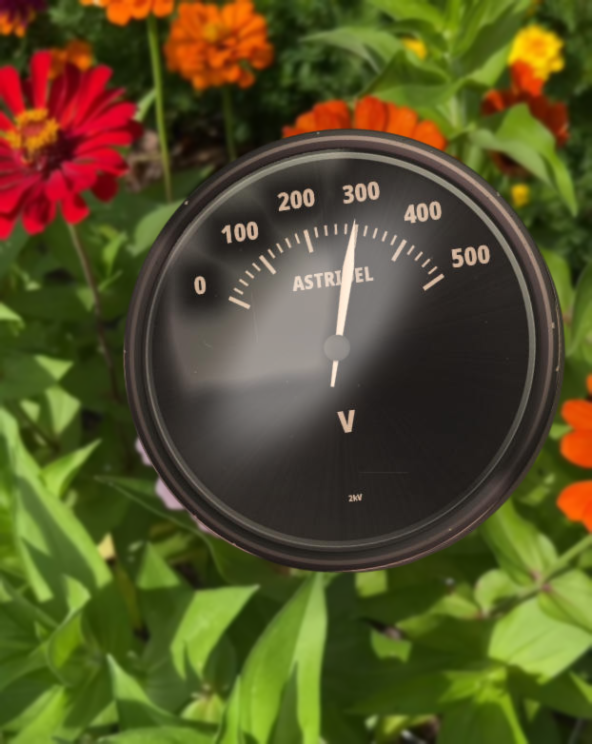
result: 300,V
